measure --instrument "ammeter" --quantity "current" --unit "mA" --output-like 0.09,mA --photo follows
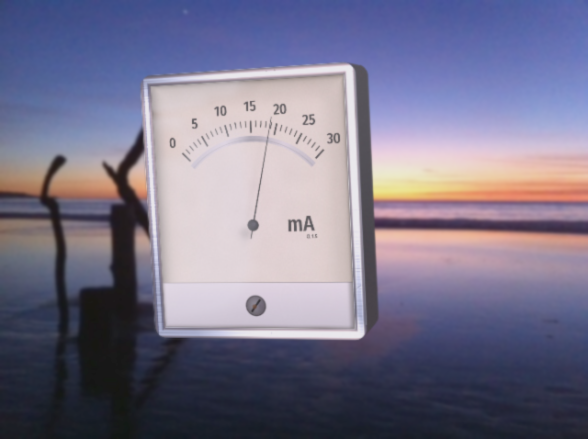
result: 19,mA
